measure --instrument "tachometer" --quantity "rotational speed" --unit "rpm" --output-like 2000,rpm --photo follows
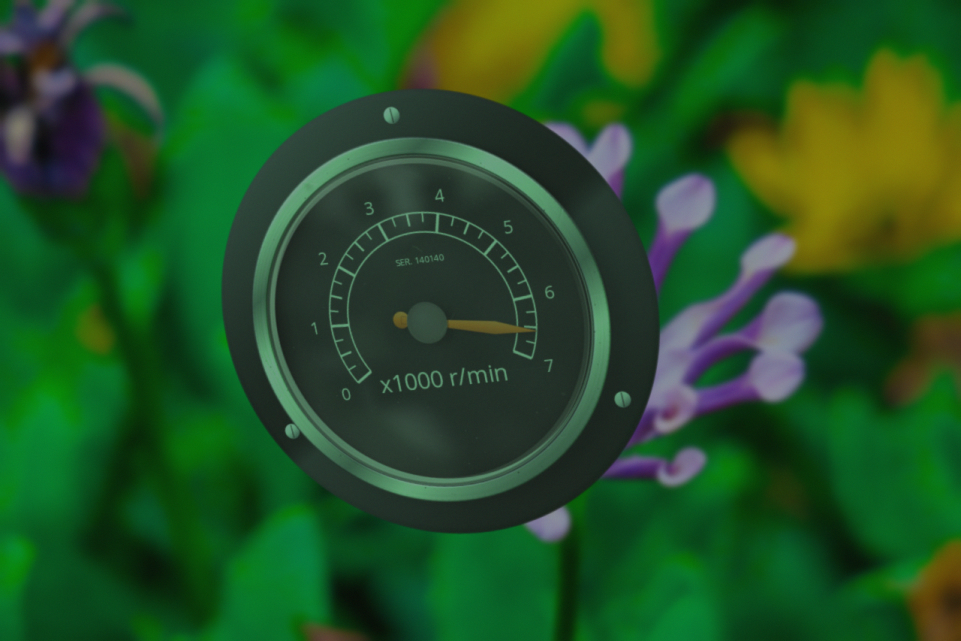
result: 6500,rpm
